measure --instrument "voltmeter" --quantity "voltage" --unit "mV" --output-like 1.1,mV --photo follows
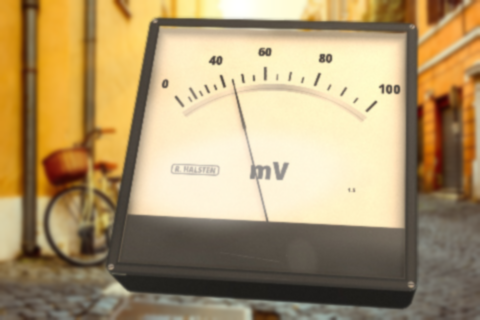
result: 45,mV
